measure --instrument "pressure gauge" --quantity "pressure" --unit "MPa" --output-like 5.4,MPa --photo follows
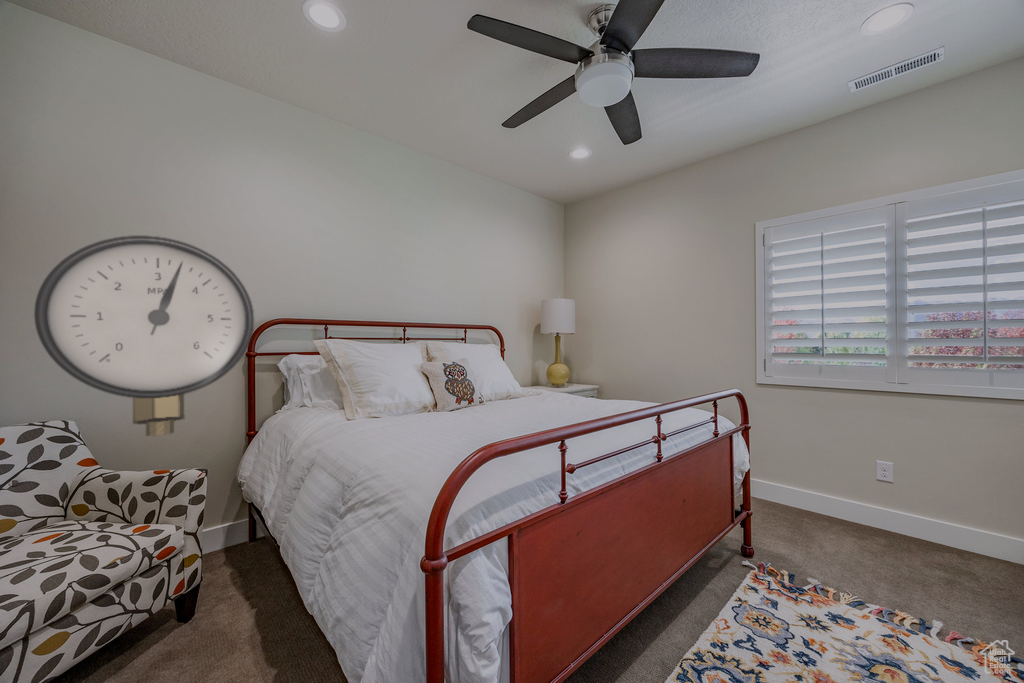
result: 3.4,MPa
